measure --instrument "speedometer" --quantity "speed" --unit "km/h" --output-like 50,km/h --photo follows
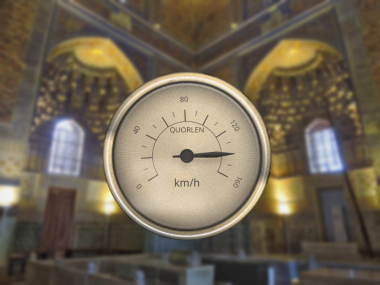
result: 140,km/h
